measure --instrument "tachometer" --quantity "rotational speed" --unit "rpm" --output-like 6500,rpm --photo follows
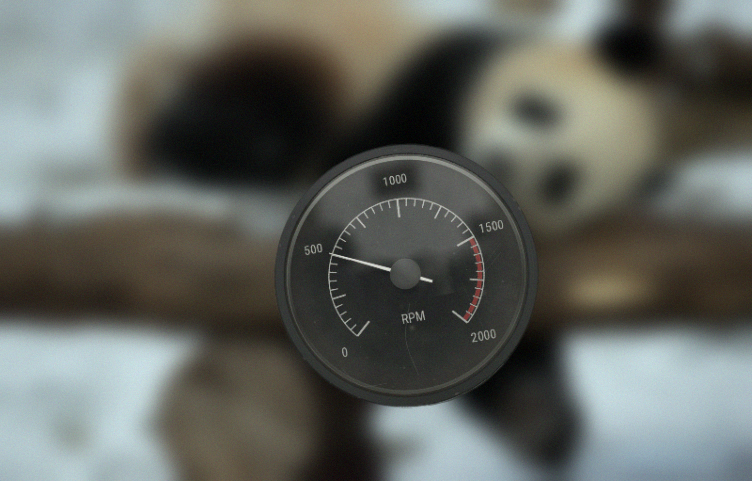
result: 500,rpm
